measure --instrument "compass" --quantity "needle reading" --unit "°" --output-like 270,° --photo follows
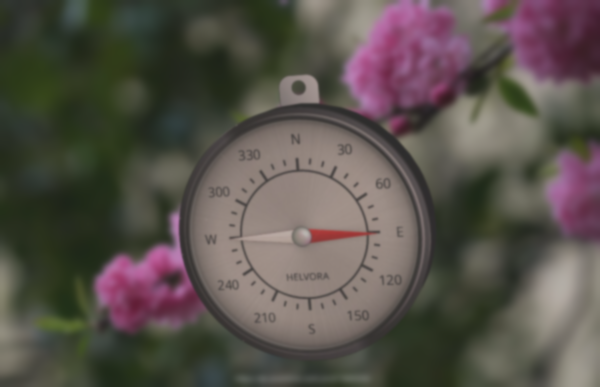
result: 90,°
